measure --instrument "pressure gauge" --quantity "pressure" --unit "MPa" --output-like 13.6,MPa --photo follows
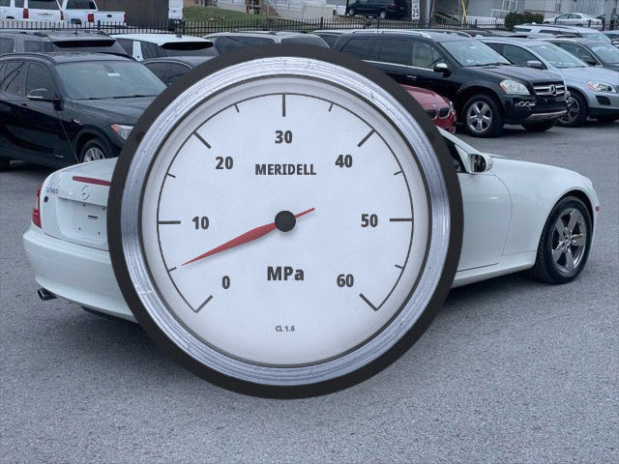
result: 5,MPa
